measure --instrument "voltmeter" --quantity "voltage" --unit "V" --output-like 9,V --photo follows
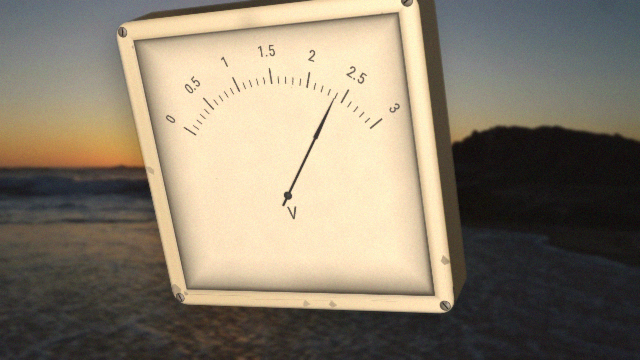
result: 2.4,V
